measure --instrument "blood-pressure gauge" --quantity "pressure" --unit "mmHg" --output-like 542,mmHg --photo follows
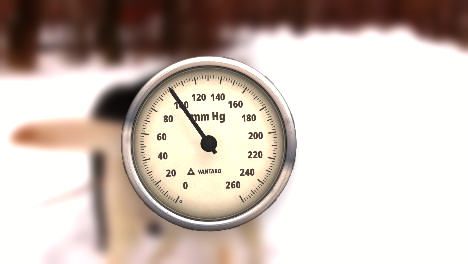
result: 100,mmHg
